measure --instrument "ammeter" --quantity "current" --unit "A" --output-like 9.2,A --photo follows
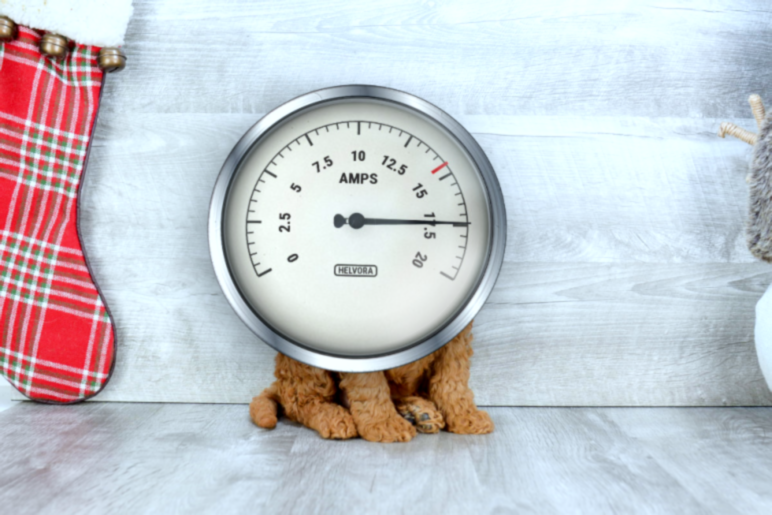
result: 17.5,A
